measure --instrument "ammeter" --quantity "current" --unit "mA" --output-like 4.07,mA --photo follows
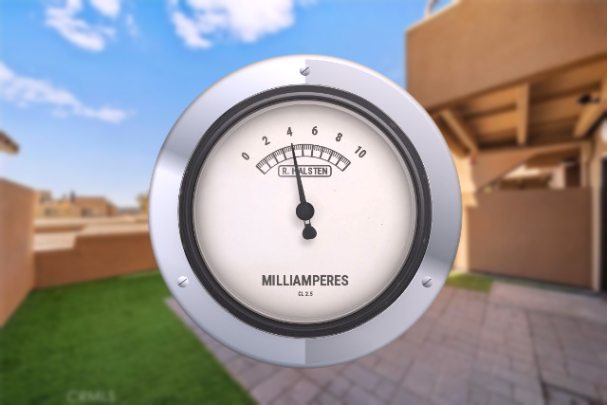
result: 4,mA
